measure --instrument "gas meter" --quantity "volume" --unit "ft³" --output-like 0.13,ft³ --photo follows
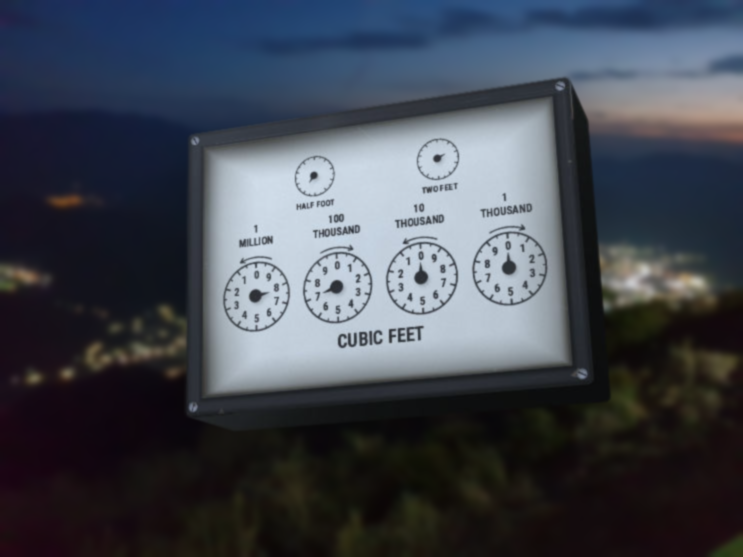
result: 770000,ft³
